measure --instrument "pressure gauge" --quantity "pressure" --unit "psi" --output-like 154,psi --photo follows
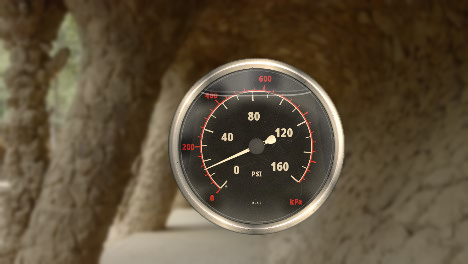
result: 15,psi
